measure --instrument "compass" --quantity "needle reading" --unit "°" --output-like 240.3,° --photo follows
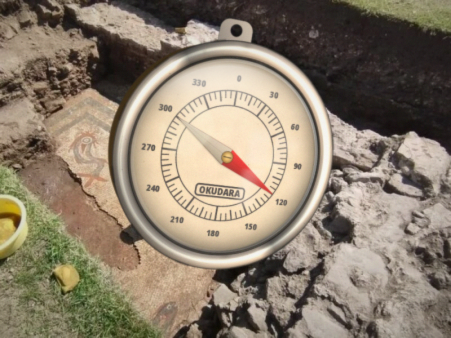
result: 120,°
